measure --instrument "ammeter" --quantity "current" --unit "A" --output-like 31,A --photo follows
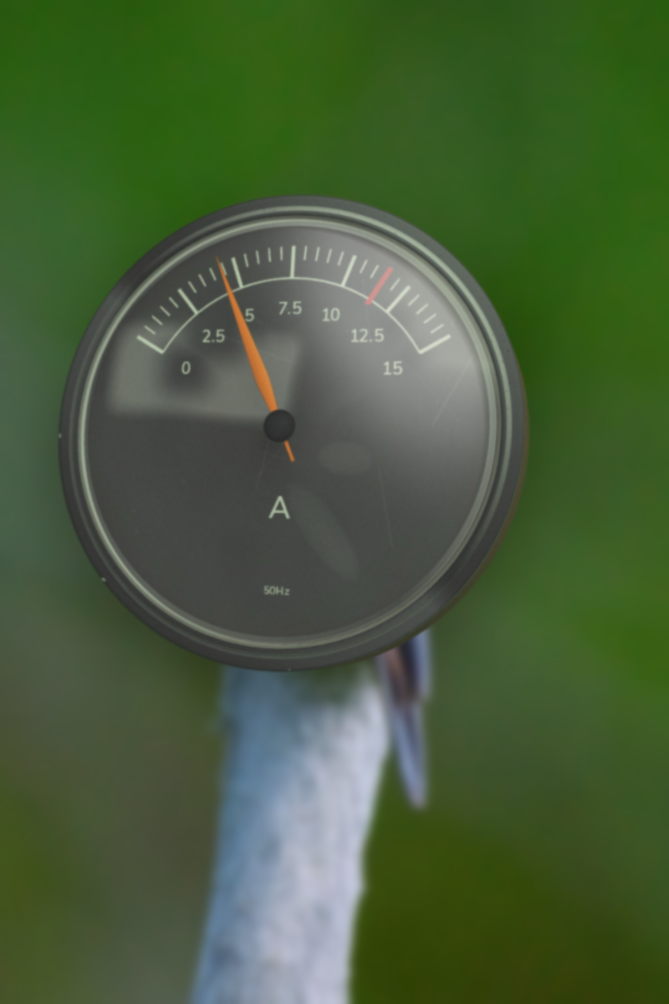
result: 4.5,A
